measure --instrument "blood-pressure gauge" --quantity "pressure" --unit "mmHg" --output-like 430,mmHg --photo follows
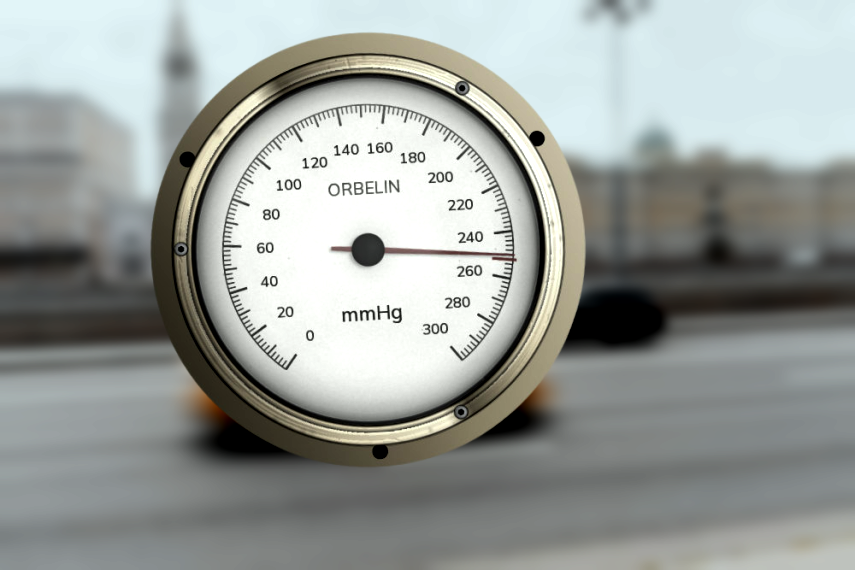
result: 250,mmHg
